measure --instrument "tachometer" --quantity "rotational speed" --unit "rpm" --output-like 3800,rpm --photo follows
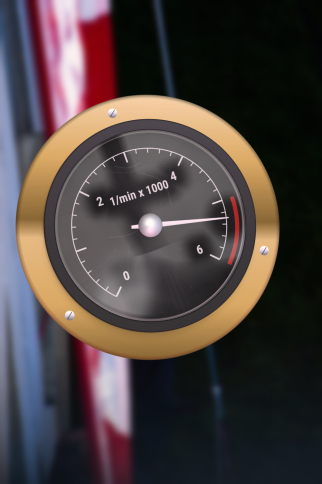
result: 5300,rpm
